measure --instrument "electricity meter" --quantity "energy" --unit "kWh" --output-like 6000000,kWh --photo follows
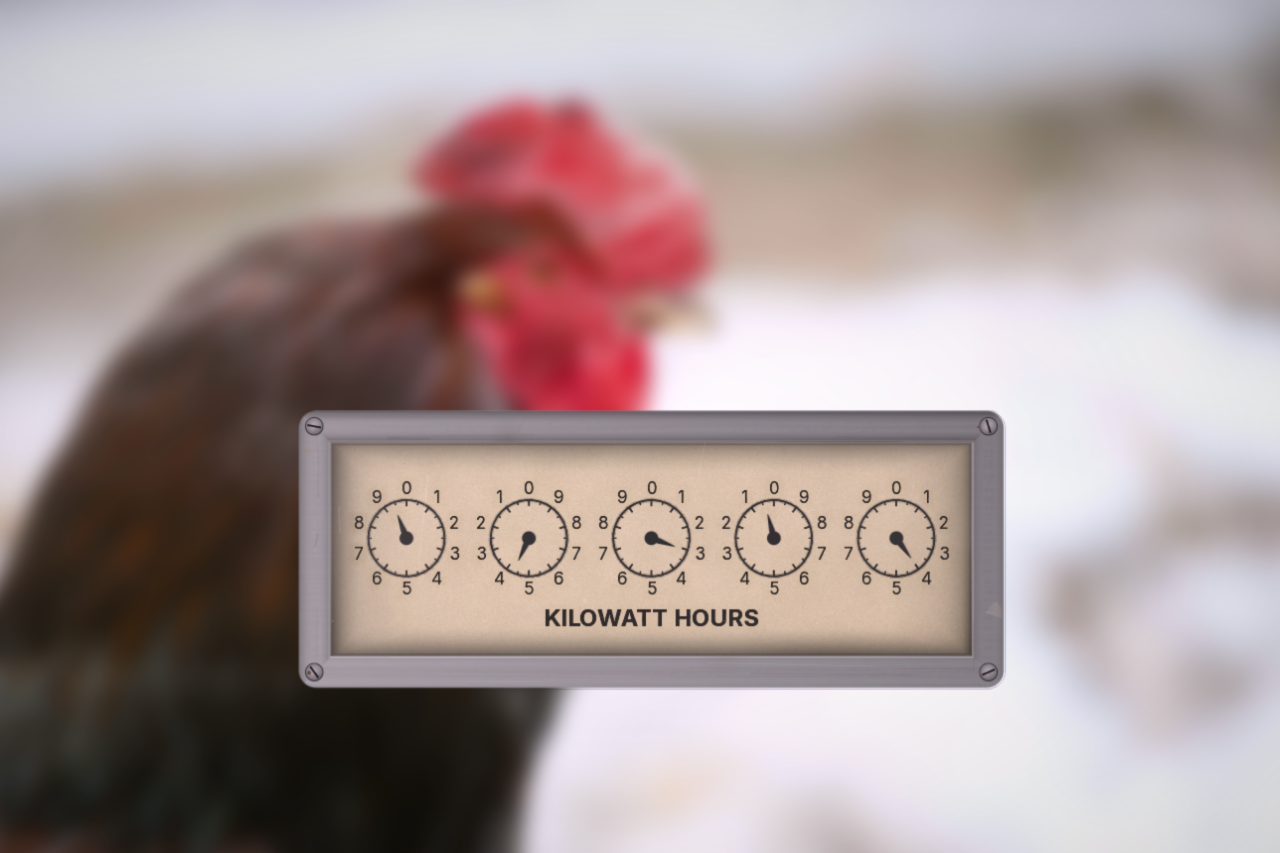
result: 94304,kWh
